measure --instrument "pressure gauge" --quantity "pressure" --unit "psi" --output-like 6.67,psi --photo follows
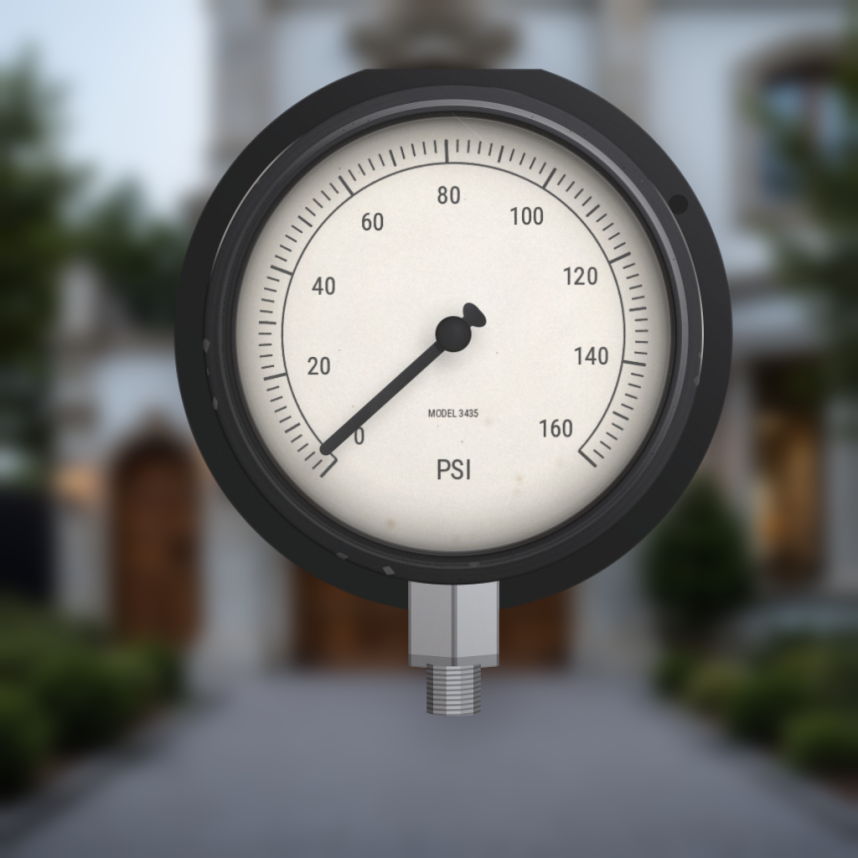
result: 3,psi
